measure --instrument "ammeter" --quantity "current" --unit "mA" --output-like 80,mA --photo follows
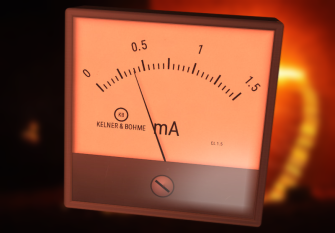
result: 0.4,mA
